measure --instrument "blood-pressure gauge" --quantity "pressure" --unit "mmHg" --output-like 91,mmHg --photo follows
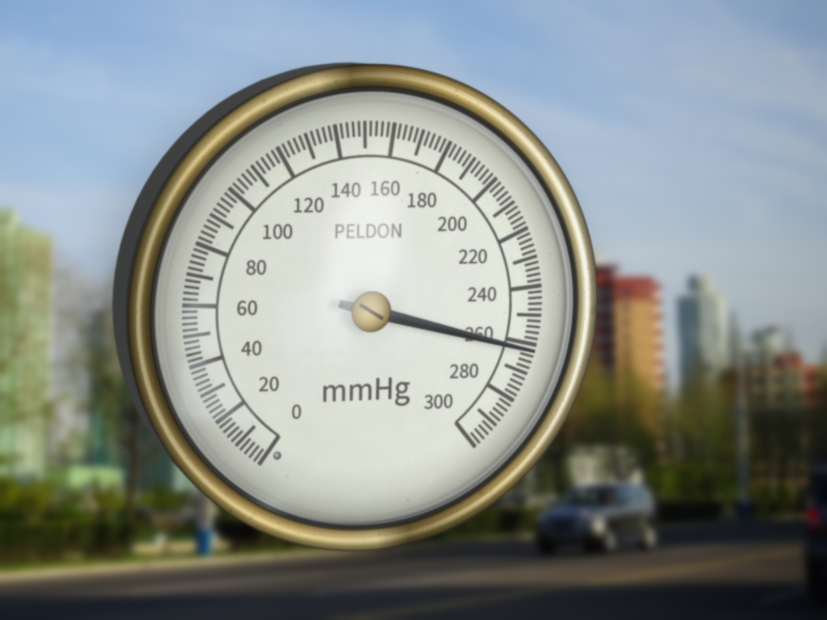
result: 262,mmHg
